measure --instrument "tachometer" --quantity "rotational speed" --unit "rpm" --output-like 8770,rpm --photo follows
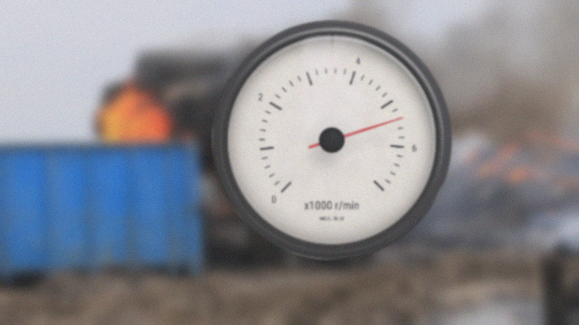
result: 5400,rpm
